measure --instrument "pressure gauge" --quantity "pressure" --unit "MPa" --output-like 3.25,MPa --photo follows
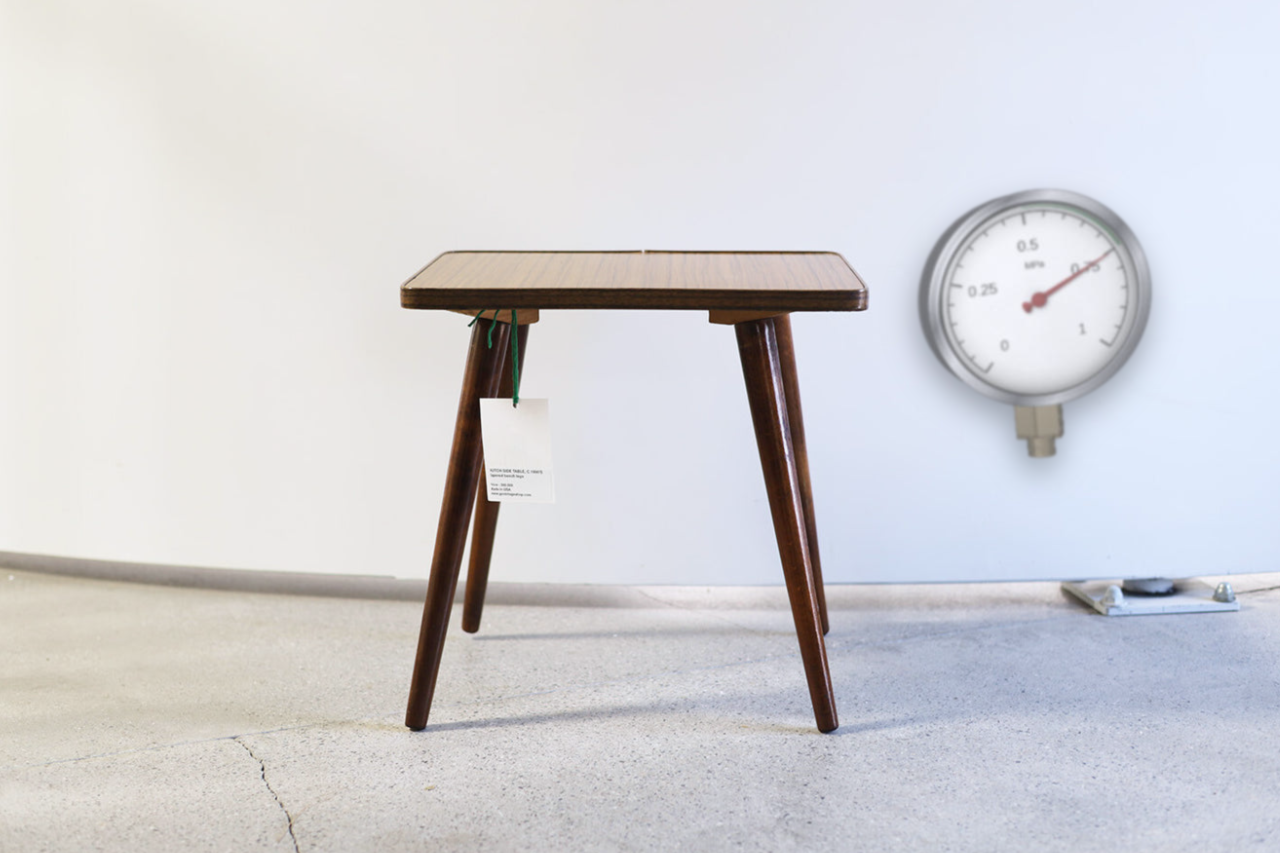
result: 0.75,MPa
